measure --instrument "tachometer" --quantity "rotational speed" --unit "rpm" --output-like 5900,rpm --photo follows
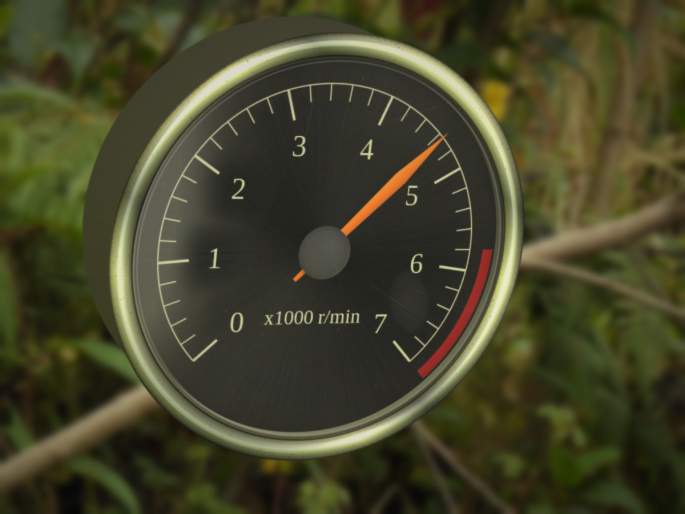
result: 4600,rpm
